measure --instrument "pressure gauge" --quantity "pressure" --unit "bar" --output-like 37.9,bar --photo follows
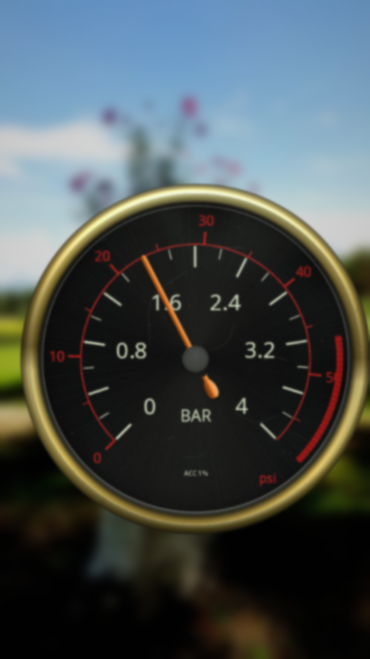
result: 1.6,bar
